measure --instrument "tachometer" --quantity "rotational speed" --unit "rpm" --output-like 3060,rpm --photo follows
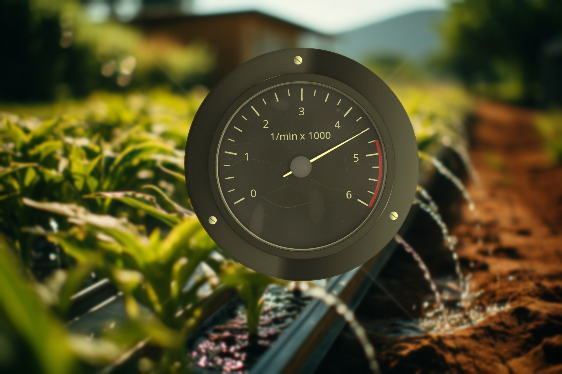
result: 4500,rpm
